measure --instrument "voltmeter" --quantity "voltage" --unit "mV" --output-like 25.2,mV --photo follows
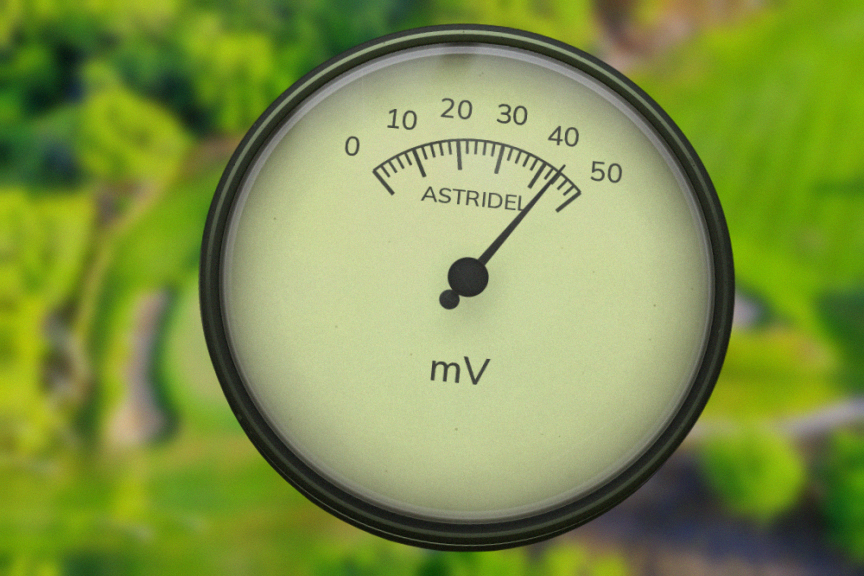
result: 44,mV
